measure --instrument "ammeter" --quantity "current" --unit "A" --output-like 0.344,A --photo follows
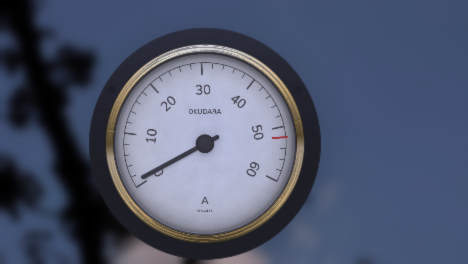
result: 1,A
